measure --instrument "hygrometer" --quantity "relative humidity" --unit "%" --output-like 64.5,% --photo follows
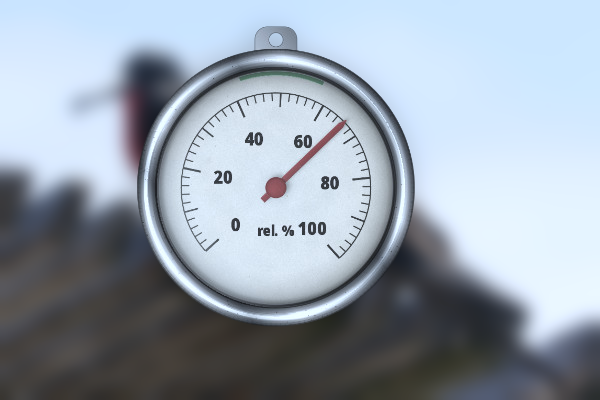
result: 66,%
